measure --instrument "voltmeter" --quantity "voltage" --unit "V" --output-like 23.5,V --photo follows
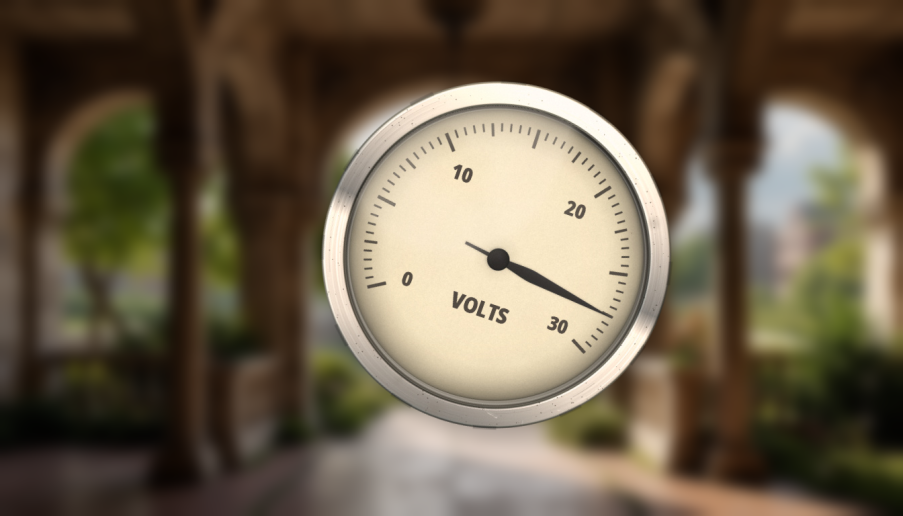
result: 27.5,V
